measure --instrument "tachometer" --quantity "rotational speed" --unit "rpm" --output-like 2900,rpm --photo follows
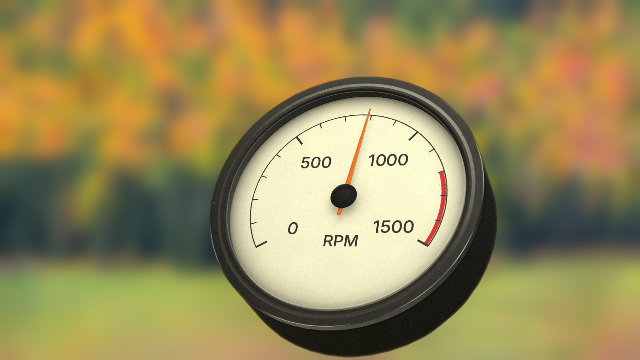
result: 800,rpm
